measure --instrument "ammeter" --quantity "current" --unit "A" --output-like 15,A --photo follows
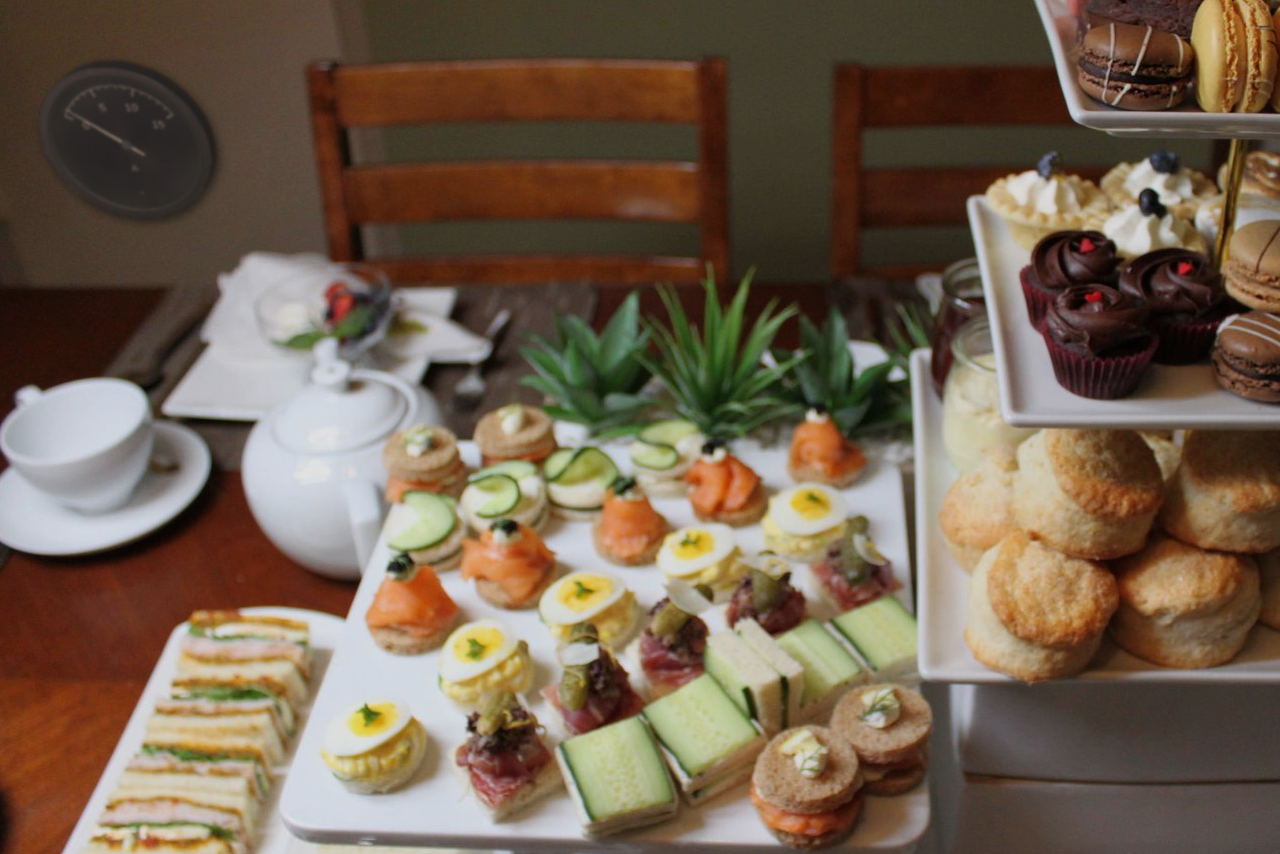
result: 1,A
